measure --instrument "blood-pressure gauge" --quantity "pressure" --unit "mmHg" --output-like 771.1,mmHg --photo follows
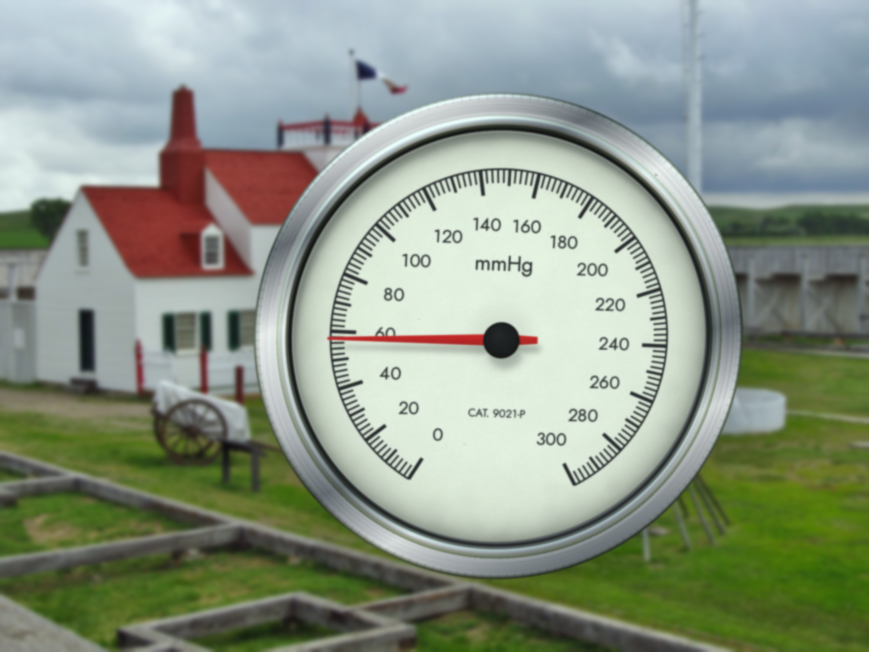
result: 58,mmHg
